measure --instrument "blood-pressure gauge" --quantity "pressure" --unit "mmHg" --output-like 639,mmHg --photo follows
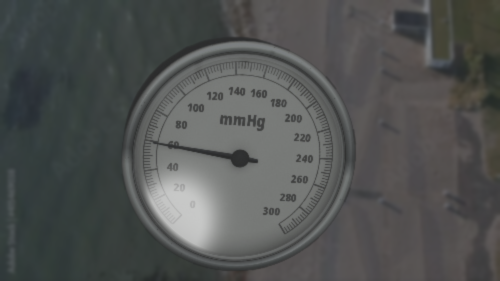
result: 60,mmHg
